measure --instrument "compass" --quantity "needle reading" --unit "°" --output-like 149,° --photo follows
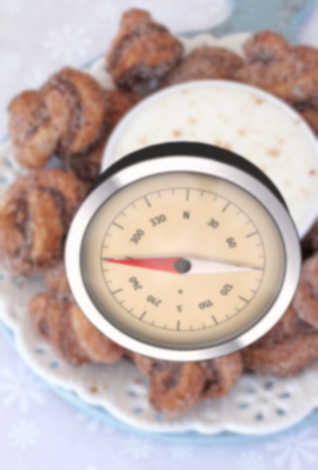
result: 270,°
